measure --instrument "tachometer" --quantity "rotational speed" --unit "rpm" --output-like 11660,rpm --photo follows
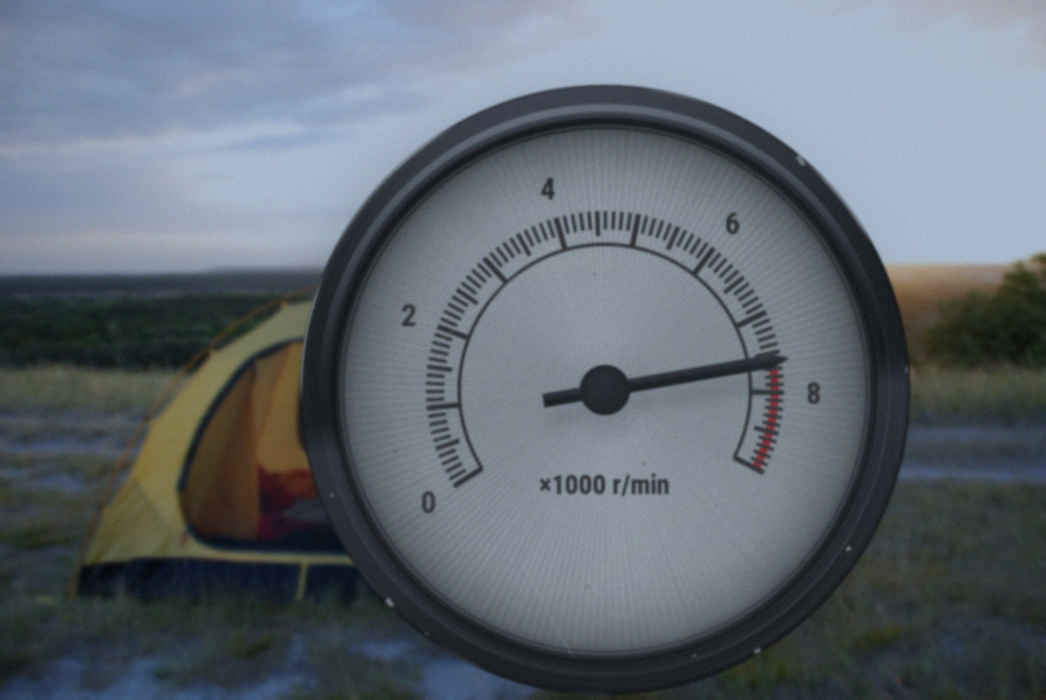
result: 7600,rpm
